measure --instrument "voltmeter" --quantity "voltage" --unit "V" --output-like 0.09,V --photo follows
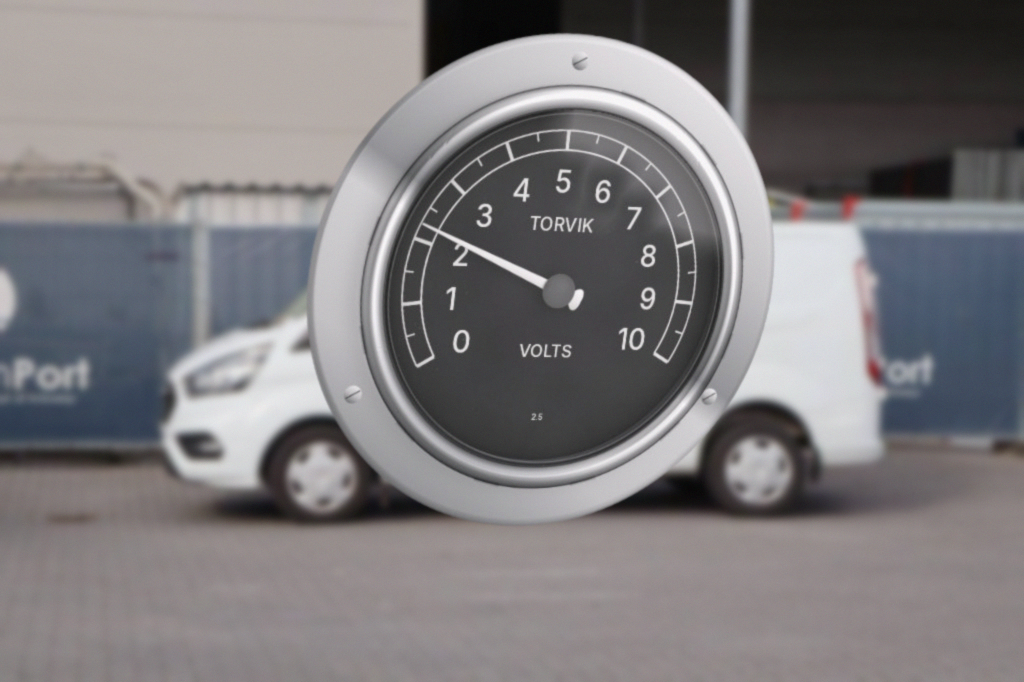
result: 2.25,V
